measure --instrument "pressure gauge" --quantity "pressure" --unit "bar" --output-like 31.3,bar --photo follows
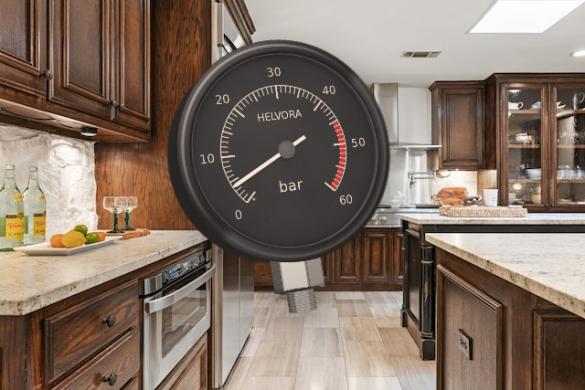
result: 4,bar
